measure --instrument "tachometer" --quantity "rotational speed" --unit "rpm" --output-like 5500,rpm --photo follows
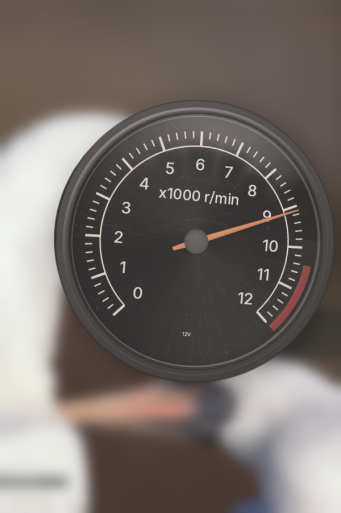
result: 9100,rpm
